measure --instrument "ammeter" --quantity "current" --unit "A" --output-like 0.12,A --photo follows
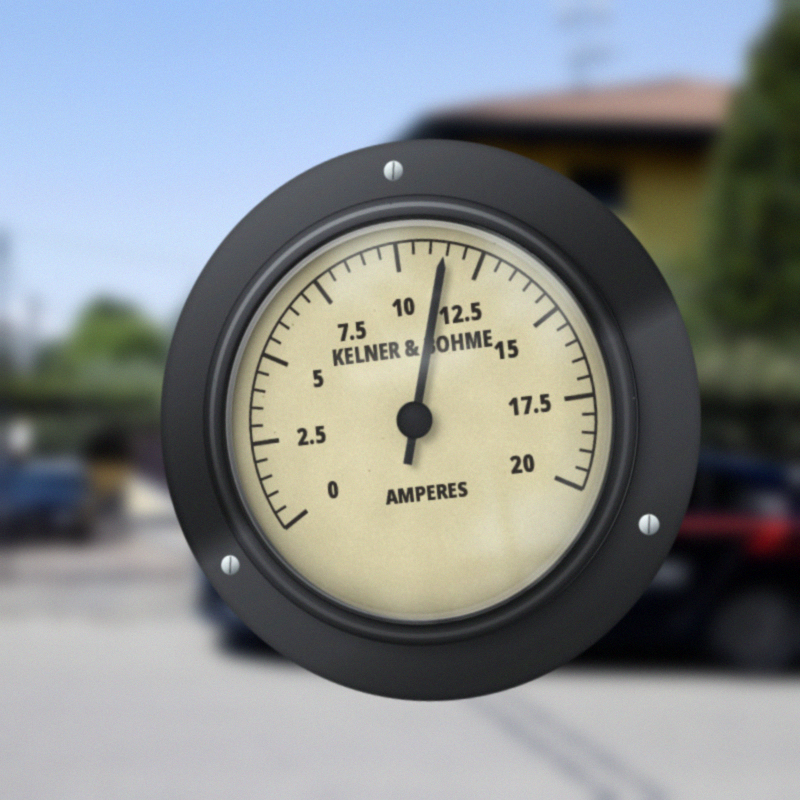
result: 11.5,A
